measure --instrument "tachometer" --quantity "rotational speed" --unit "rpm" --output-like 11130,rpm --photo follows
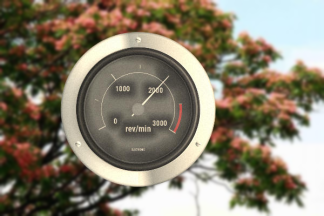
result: 2000,rpm
